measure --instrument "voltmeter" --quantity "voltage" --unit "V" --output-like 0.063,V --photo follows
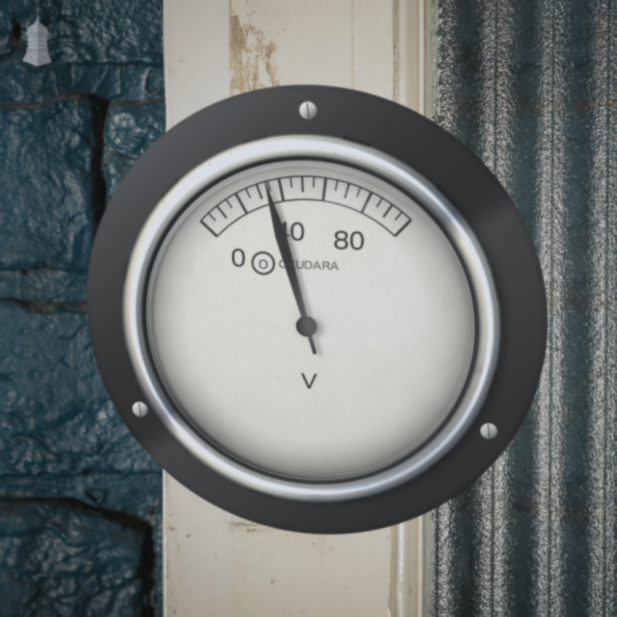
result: 35,V
